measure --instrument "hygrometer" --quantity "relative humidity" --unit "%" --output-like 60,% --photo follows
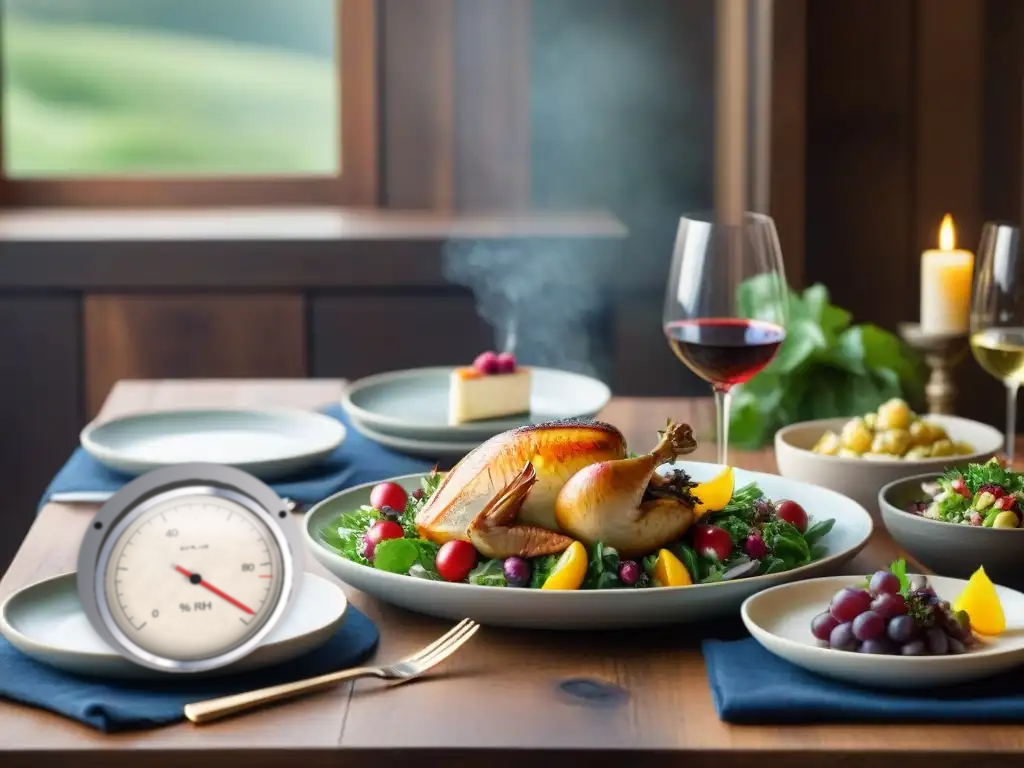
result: 96,%
